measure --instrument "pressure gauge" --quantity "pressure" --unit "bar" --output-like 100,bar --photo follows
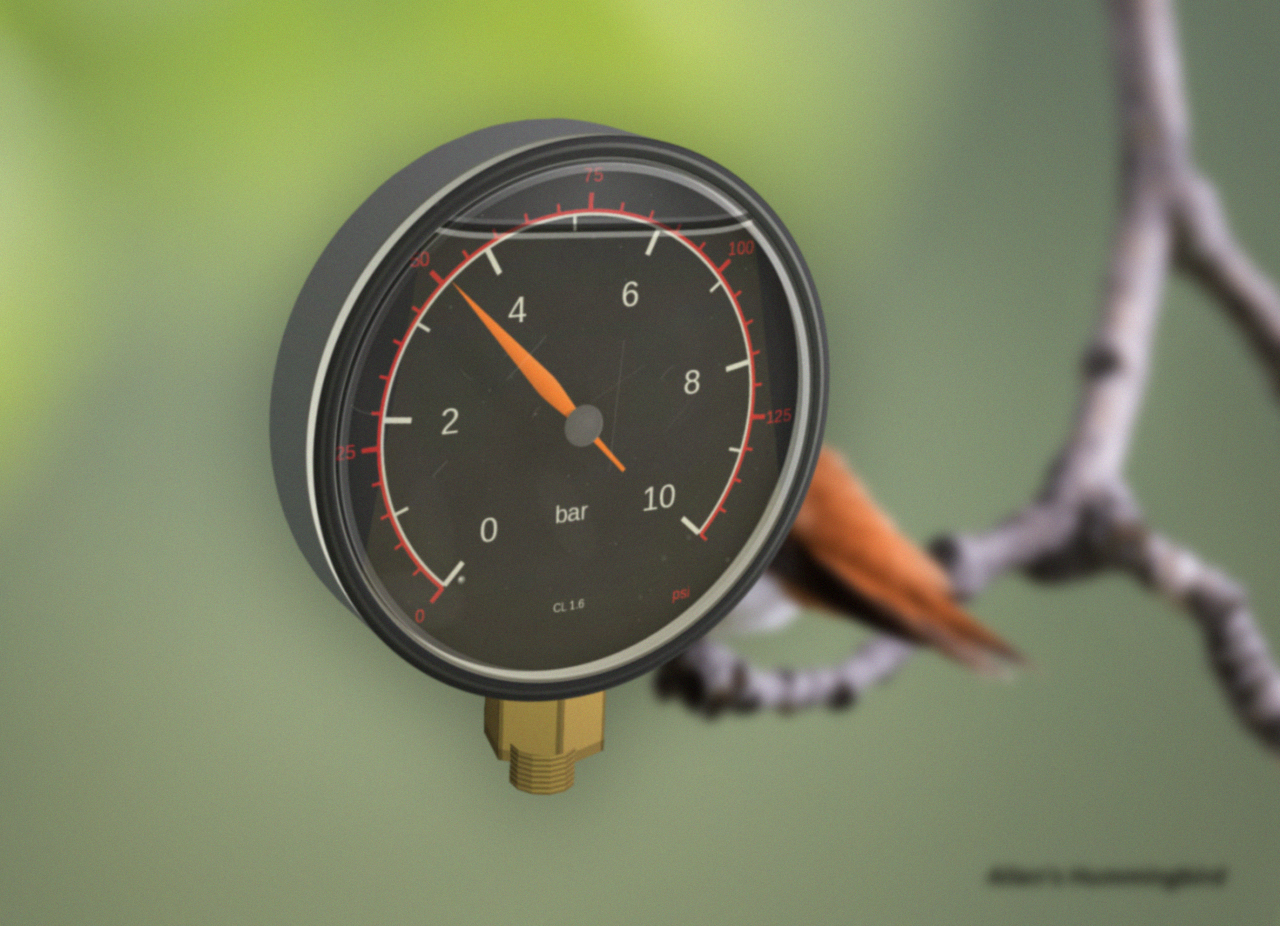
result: 3.5,bar
